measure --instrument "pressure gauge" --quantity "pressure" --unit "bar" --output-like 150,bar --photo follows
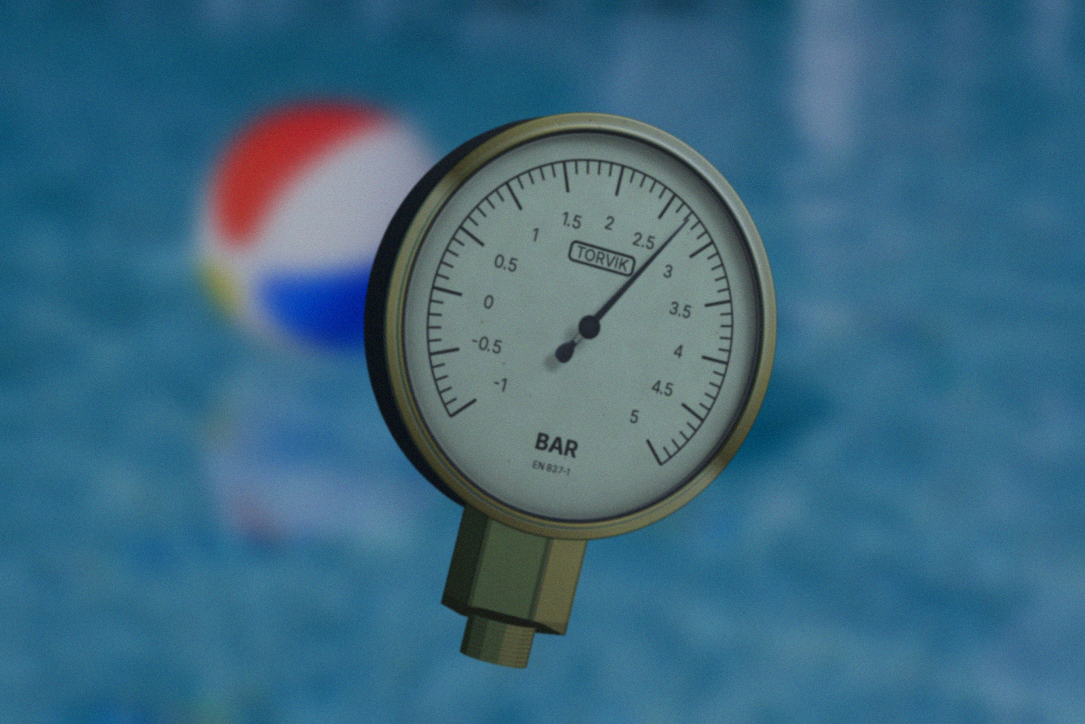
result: 2.7,bar
